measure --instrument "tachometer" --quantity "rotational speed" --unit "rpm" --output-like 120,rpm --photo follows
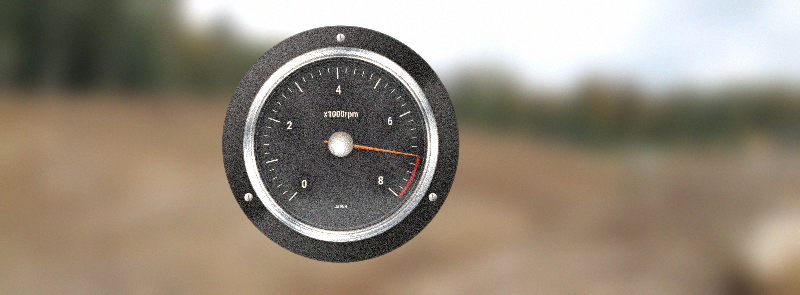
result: 7000,rpm
